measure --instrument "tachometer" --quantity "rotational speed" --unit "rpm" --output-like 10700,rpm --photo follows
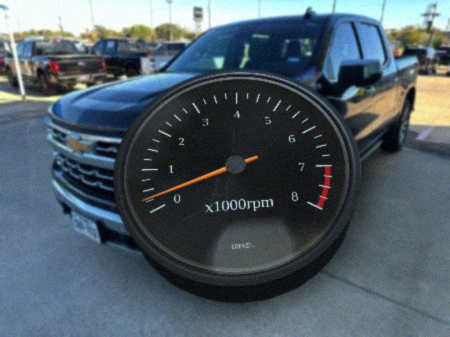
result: 250,rpm
